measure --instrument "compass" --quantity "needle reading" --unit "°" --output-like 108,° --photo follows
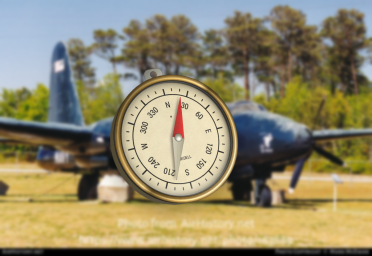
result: 20,°
